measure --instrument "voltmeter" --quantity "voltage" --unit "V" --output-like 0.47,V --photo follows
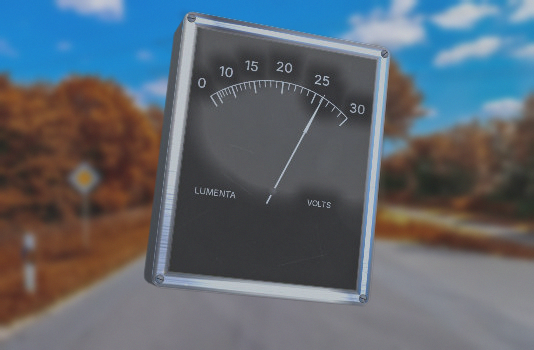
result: 26,V
